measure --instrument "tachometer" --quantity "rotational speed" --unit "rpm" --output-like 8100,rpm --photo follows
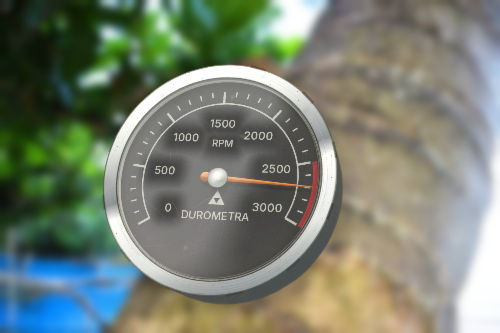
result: 2700,rpm
